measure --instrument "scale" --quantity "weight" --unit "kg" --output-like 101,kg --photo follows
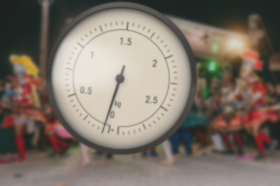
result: 0.05,kg
